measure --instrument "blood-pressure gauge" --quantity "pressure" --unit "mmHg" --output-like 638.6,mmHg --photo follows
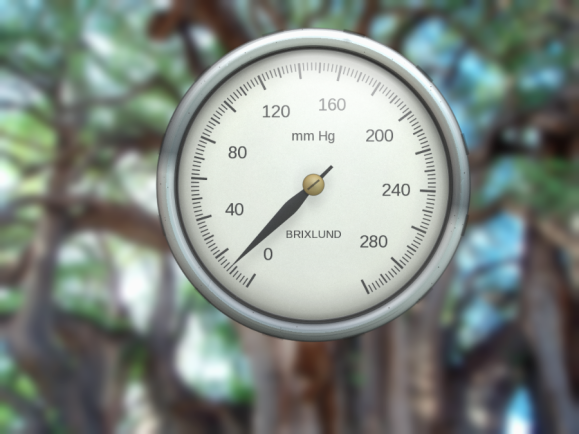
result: 12,mmHg
